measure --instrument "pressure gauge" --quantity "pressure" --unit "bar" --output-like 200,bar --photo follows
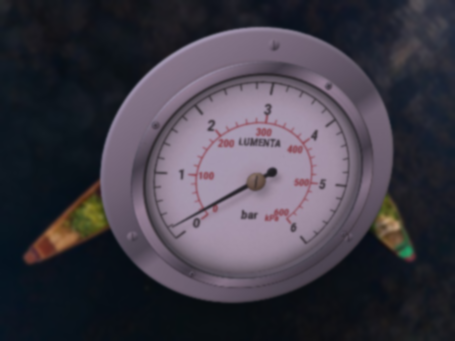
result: 0.2,bar
